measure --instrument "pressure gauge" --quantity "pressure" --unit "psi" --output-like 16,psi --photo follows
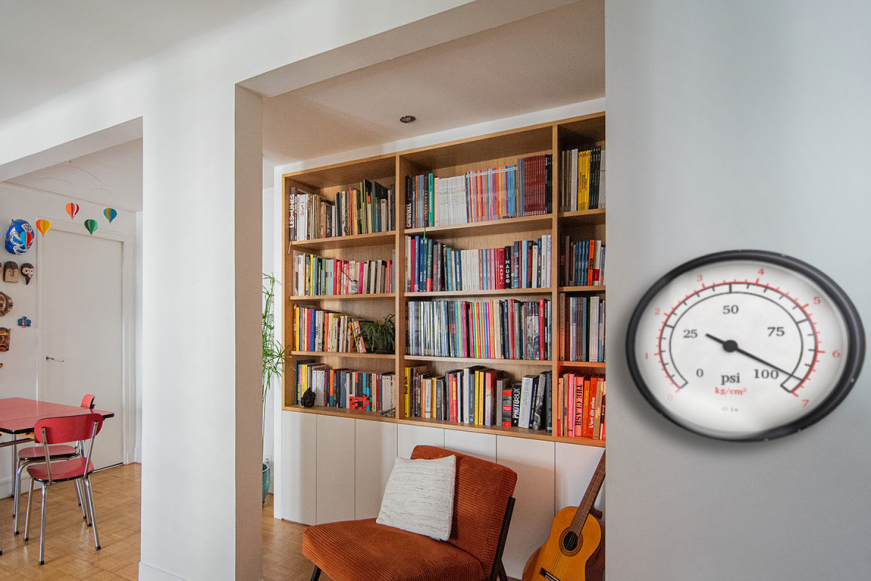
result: 95,psi
